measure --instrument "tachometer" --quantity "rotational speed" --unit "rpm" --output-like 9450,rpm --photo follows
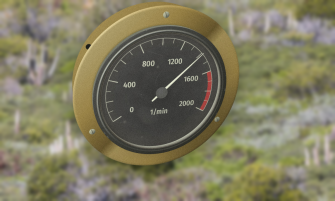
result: 1400,rpm
